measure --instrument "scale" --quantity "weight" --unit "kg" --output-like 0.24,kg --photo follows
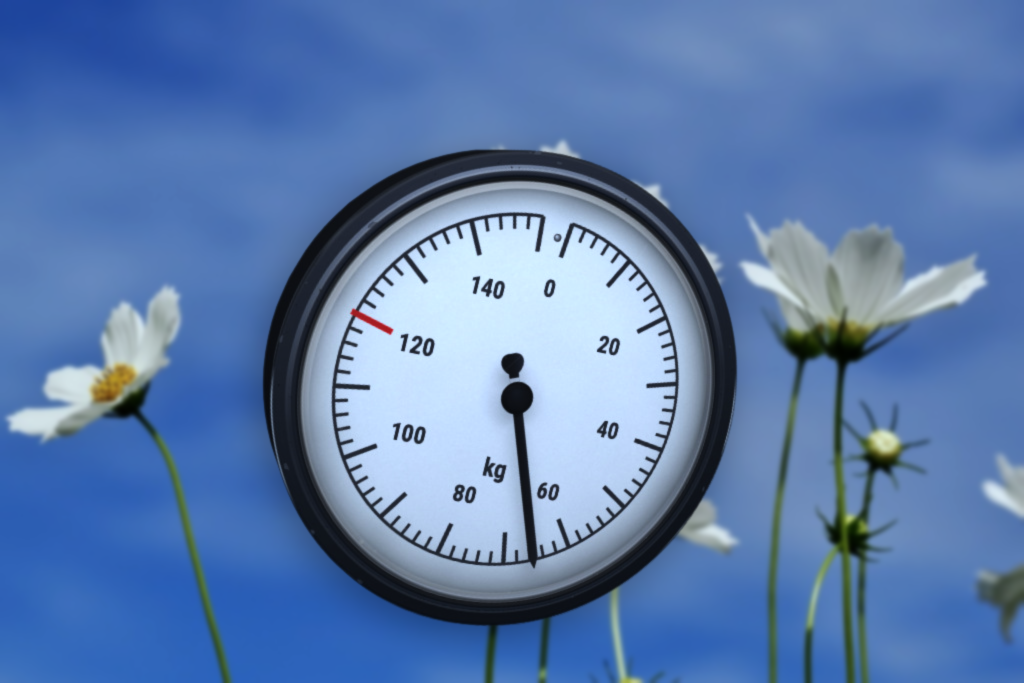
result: 66,kg
